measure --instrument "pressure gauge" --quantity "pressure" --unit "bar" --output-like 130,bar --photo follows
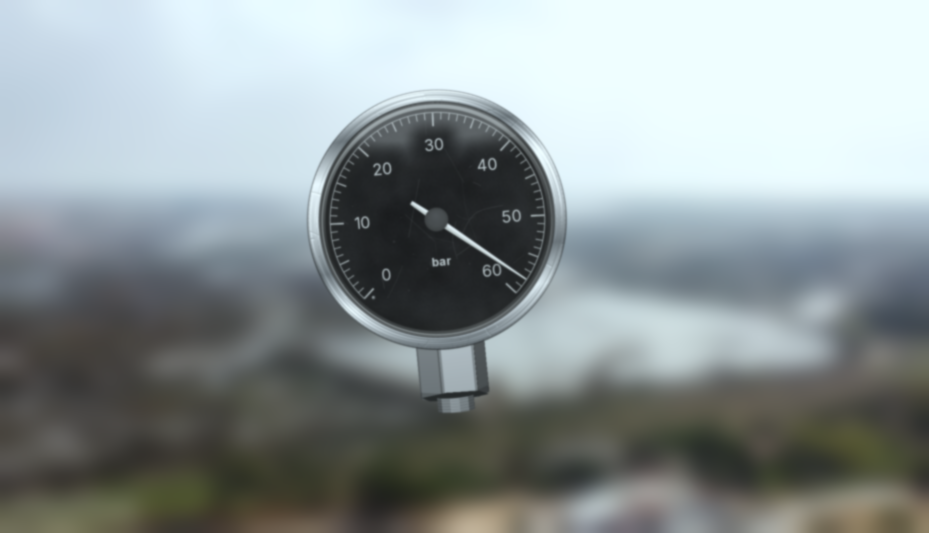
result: 58,bar
